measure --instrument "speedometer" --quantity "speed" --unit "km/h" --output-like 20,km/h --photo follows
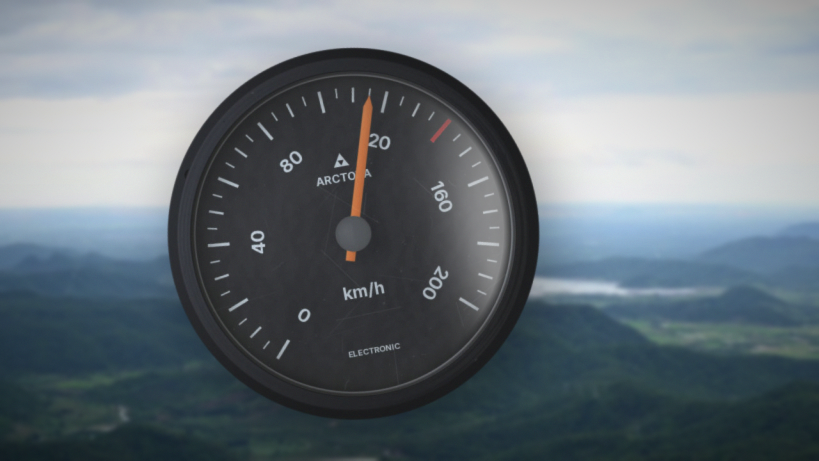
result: 115,km/h
